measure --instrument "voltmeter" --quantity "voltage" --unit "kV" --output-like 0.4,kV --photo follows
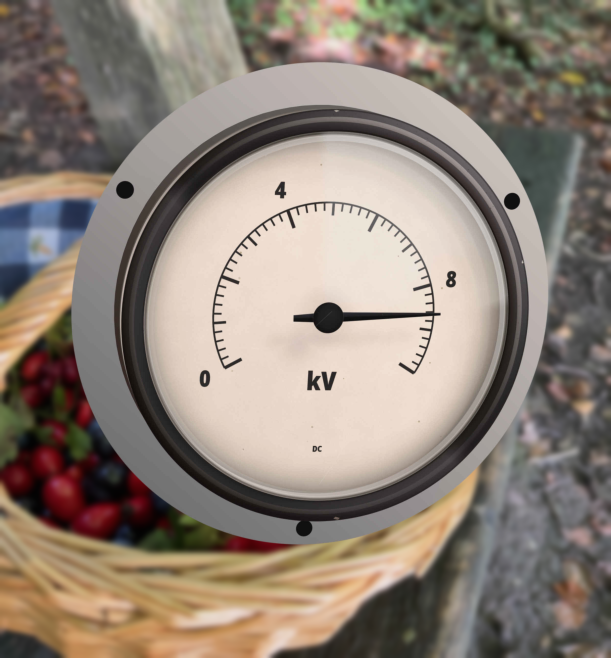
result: 8.6,kV
